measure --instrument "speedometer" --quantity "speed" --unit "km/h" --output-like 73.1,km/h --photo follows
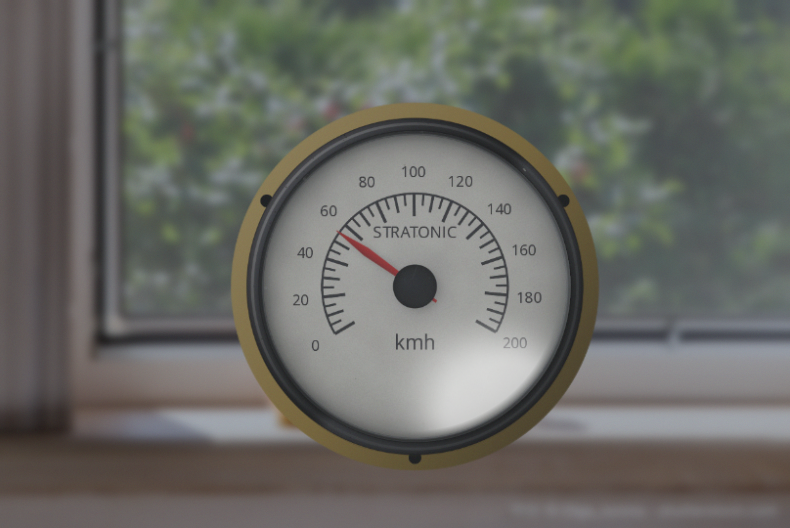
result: 55,km/h
